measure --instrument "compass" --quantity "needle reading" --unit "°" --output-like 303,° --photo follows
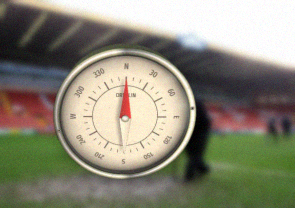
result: 0,°
